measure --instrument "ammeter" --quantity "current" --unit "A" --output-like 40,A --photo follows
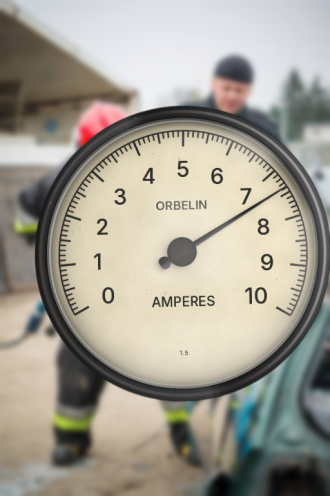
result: 7.4,A
